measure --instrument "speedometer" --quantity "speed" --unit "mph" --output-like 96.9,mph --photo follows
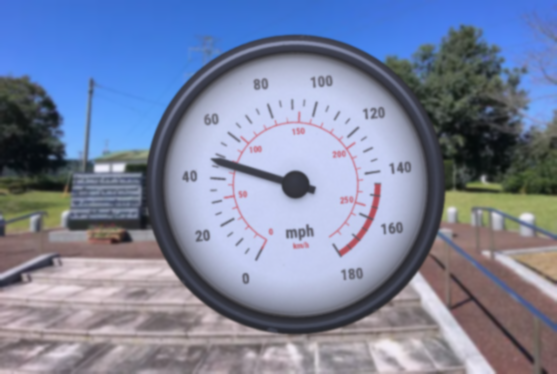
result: 47.5,mph
